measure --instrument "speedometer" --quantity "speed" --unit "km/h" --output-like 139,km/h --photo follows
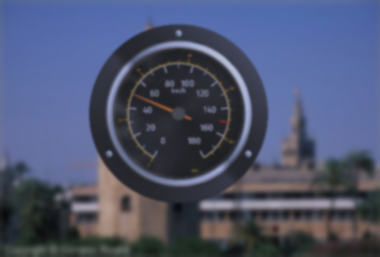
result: 50,km/h
